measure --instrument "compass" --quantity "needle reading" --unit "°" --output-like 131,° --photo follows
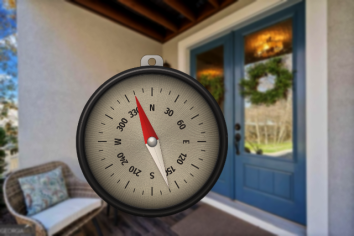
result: 340,°
